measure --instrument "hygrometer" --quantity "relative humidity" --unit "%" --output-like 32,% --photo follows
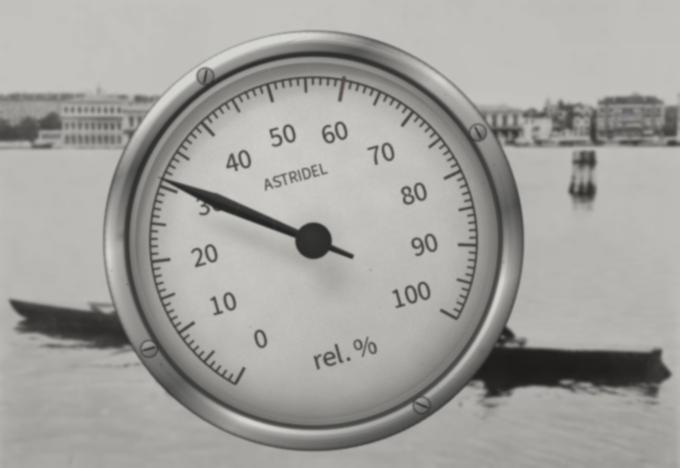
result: 31,%
